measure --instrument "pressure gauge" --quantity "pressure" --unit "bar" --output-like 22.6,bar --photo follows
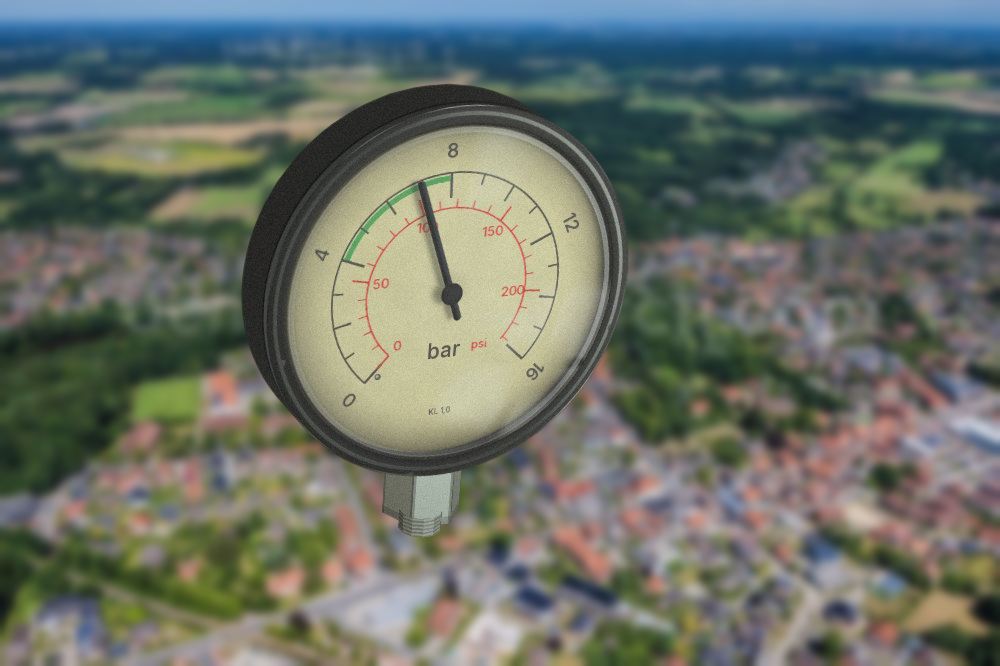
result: 7,bar
